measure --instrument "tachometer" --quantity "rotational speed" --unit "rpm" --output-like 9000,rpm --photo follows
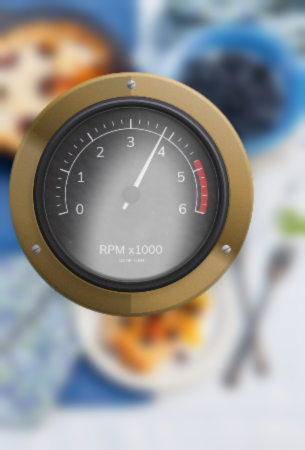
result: 3800,rpm
